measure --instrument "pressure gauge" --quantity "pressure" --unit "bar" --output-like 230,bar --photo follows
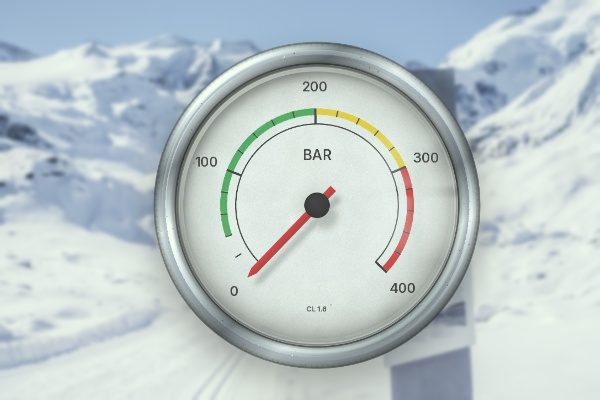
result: 0,bar
